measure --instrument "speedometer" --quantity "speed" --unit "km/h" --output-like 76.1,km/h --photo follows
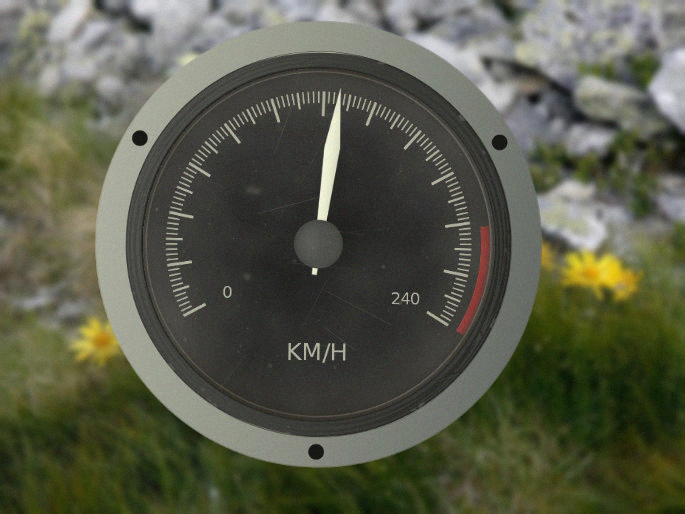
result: 126,km/h
